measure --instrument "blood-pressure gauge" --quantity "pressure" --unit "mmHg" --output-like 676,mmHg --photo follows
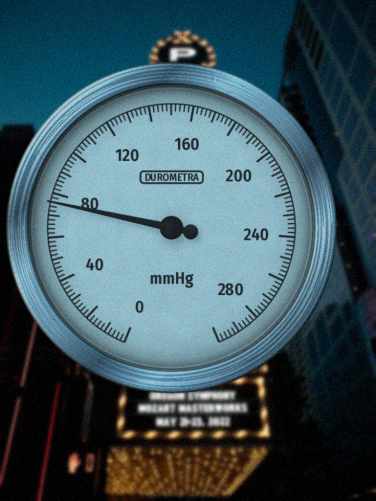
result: 76,mmHg
